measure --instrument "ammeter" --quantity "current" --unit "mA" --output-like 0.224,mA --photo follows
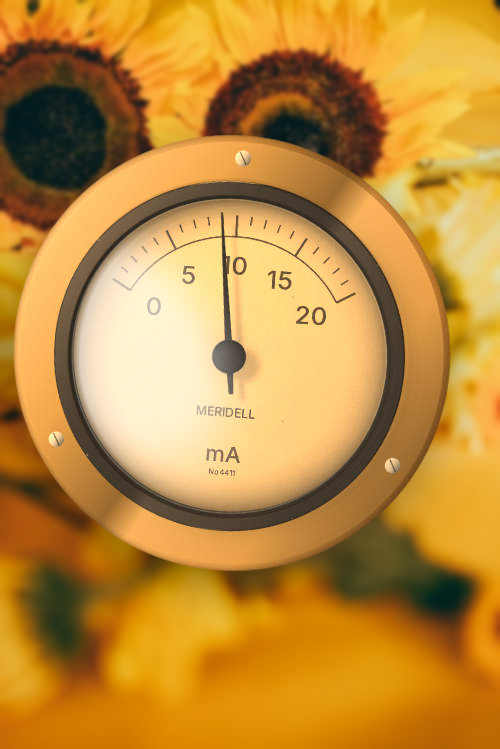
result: 9,mA
